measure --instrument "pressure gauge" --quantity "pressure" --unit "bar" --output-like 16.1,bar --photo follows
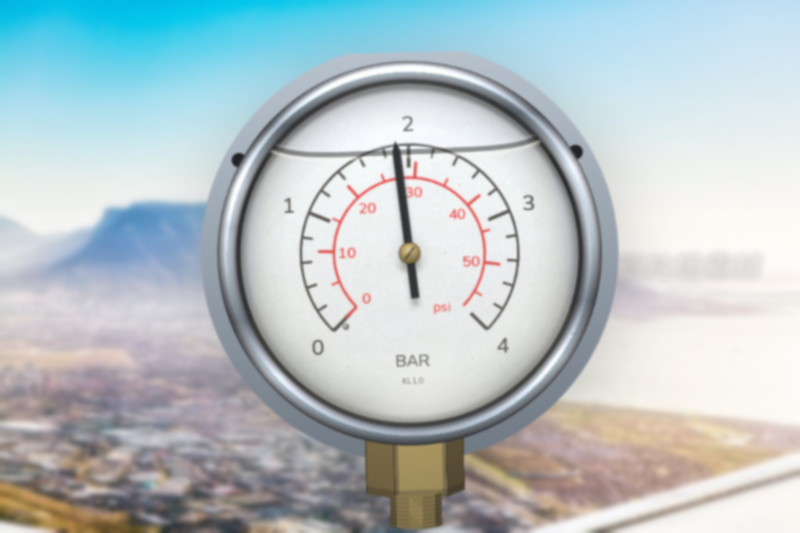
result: 1.9,bar
